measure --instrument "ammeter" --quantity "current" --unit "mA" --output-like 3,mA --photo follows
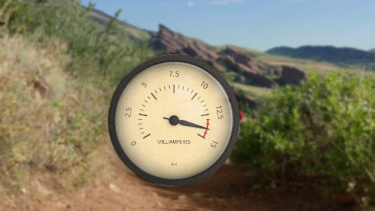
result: 14,mA
